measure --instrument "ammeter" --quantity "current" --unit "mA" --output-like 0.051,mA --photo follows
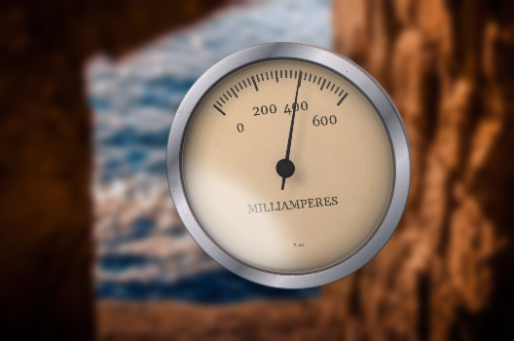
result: 400,mA
